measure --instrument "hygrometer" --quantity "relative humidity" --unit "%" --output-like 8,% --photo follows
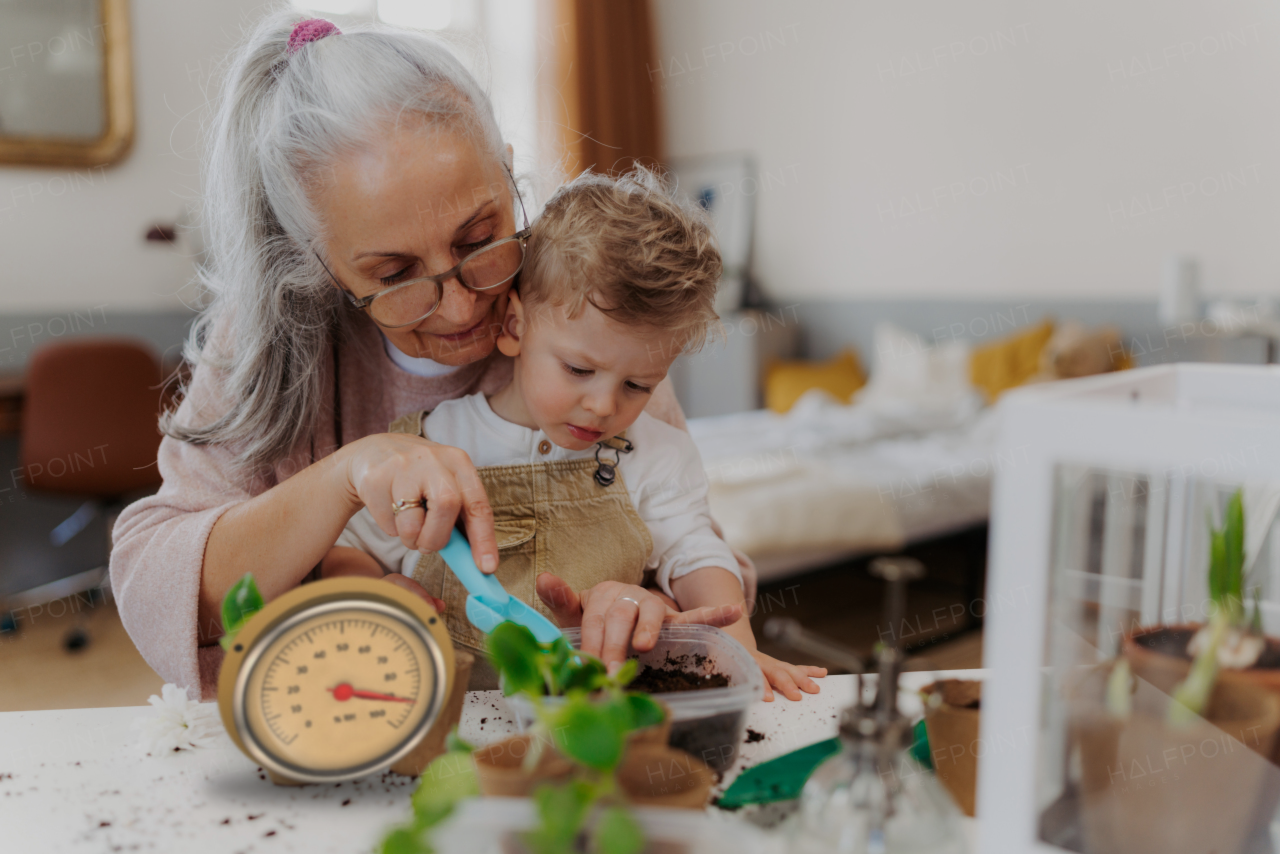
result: 90,%
